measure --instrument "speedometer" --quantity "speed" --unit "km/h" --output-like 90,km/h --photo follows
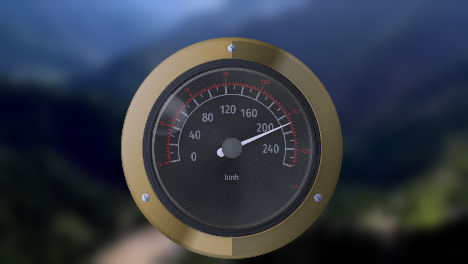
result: 210,km/h
